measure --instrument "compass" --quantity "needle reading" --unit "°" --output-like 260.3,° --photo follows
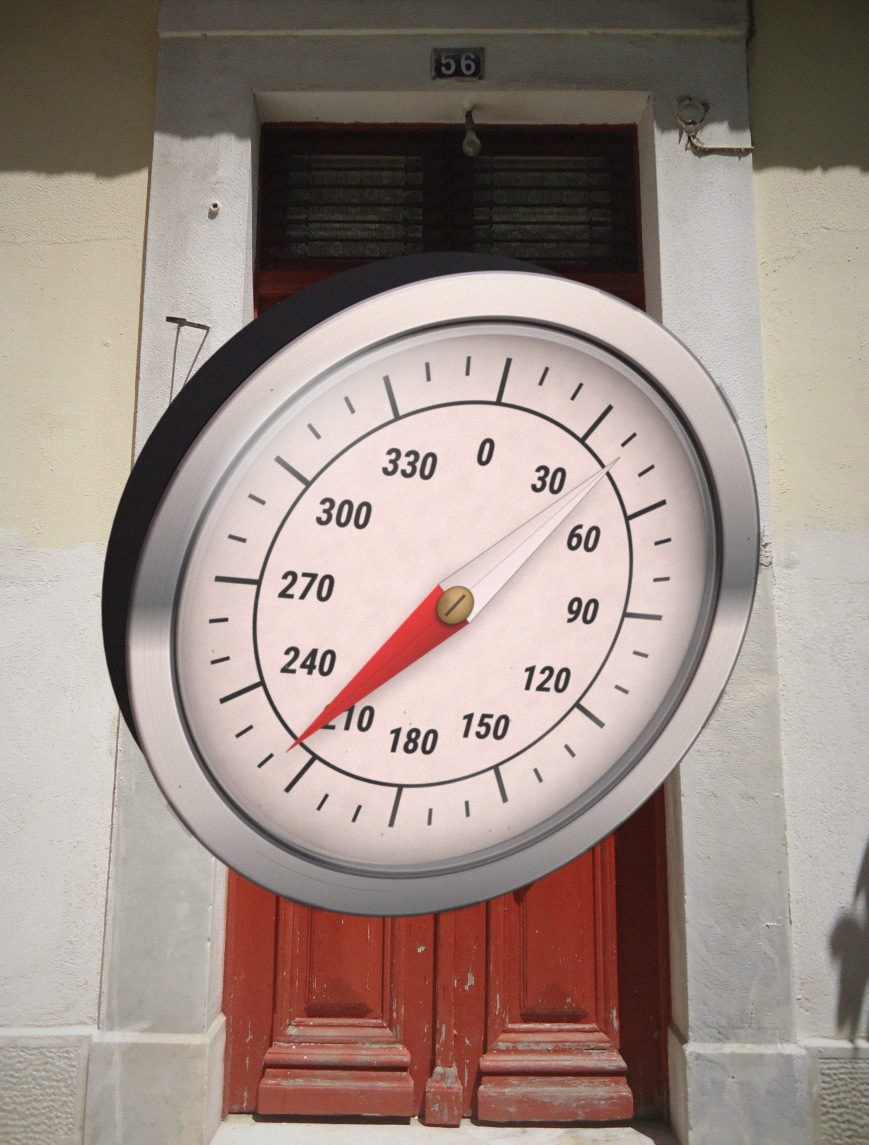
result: 220,°
